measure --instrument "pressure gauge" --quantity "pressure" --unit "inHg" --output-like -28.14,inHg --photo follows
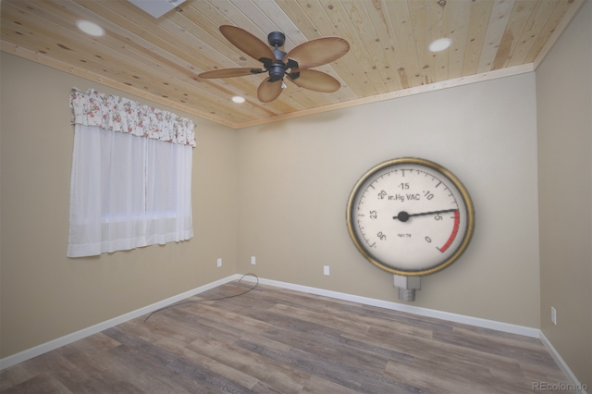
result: -6,inHg
